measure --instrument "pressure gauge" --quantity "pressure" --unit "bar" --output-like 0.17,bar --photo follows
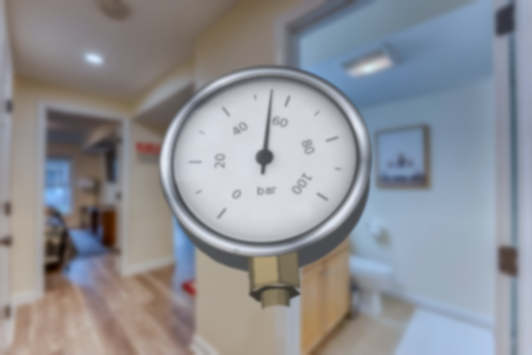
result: 55,bar
